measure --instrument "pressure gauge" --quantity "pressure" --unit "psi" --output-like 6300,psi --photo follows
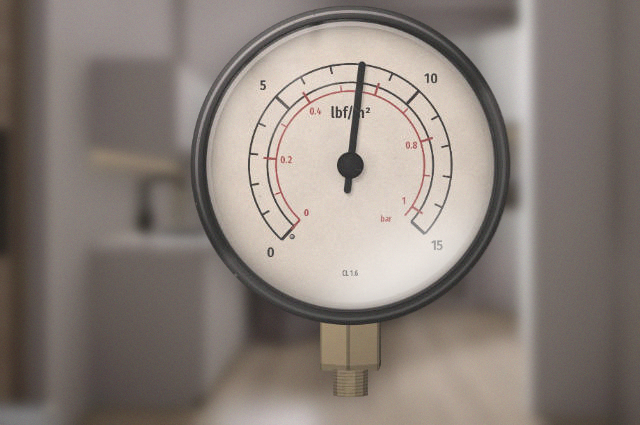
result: 8,psi
